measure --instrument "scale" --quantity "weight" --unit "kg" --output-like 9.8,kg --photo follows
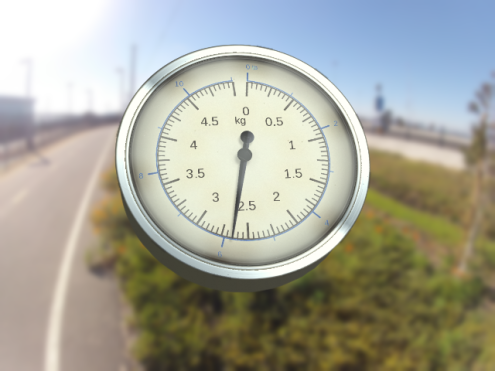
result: 2.65,kg
